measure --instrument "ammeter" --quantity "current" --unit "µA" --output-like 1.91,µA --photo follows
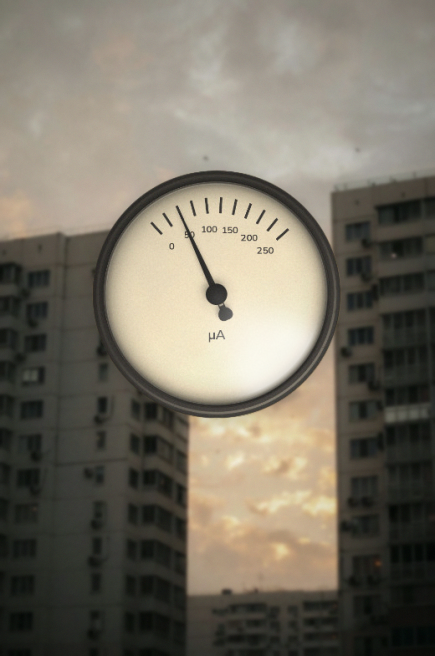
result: 50,µA
